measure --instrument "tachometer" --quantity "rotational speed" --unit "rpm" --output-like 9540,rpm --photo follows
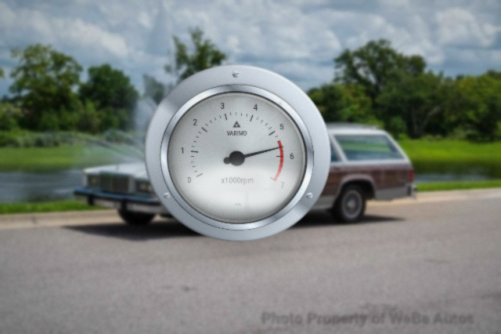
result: 5600,rpm
